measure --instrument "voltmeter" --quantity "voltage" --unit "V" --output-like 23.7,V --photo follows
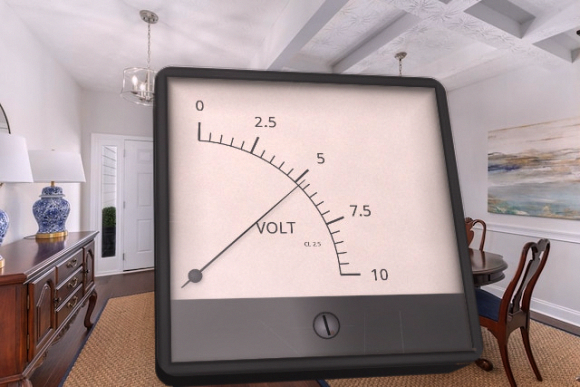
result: 5.25,V
